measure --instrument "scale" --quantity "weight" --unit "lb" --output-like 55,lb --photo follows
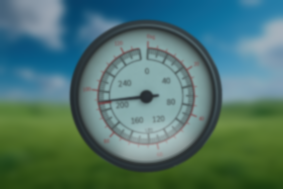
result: 210,lb
